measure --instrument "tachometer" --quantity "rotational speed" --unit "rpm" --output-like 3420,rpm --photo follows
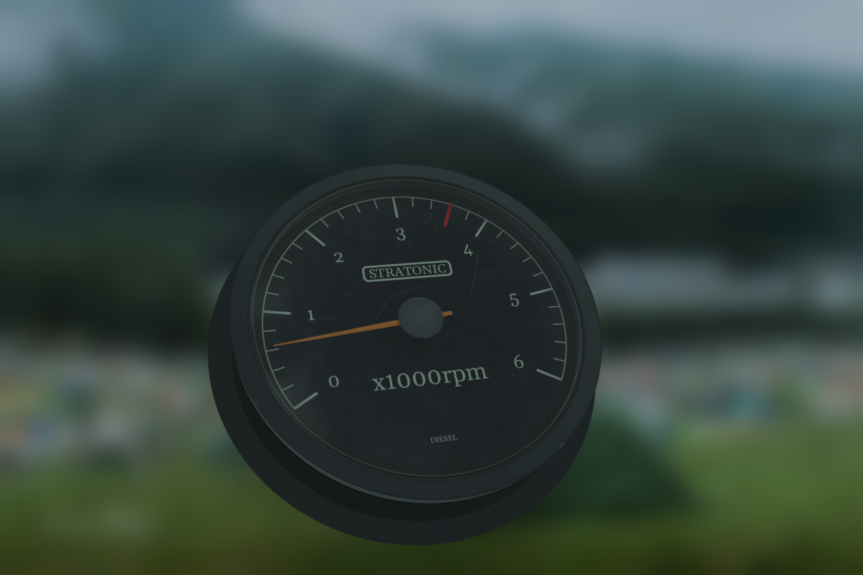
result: 600,rpm
